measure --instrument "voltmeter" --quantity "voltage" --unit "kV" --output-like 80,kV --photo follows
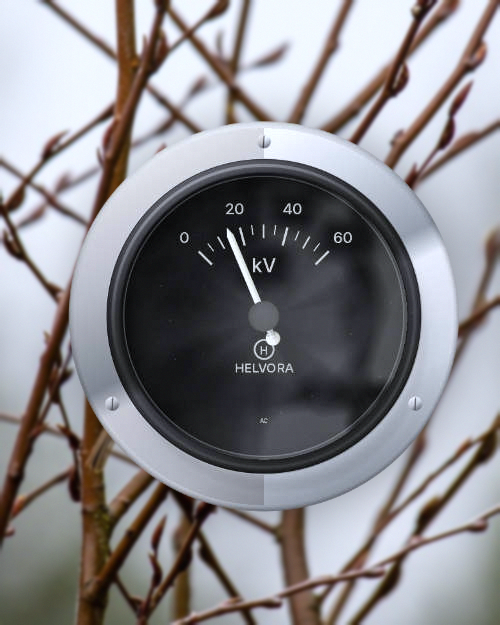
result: 15,kV
